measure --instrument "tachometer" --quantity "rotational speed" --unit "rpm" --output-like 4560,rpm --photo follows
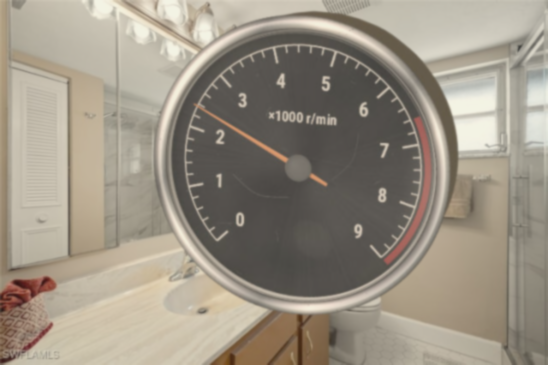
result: 2400,rpm
